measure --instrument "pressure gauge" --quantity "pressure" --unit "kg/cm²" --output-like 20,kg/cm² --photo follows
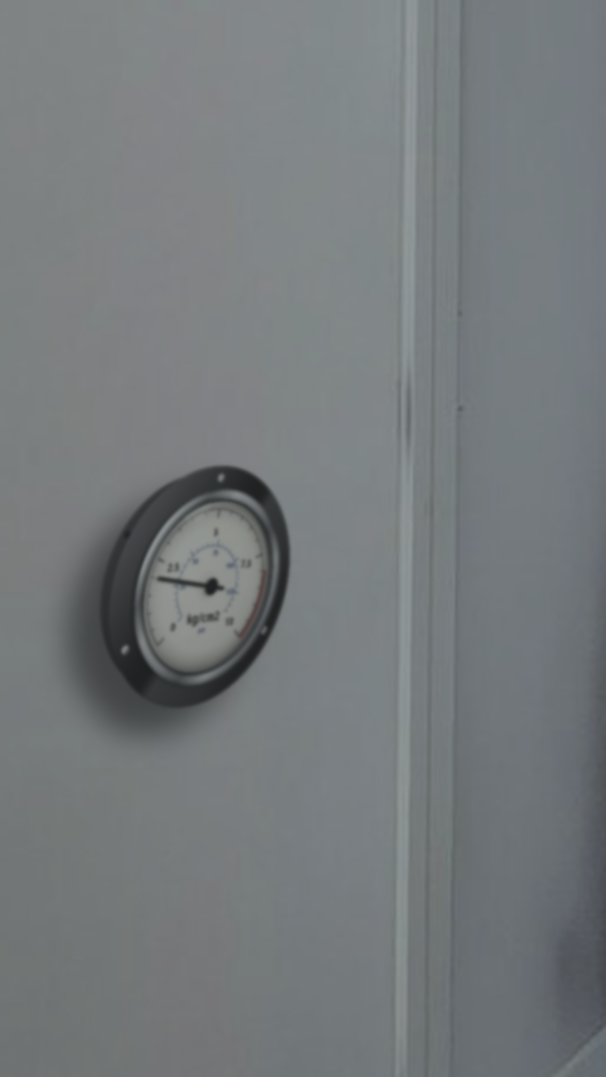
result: 2,kg/cm²
